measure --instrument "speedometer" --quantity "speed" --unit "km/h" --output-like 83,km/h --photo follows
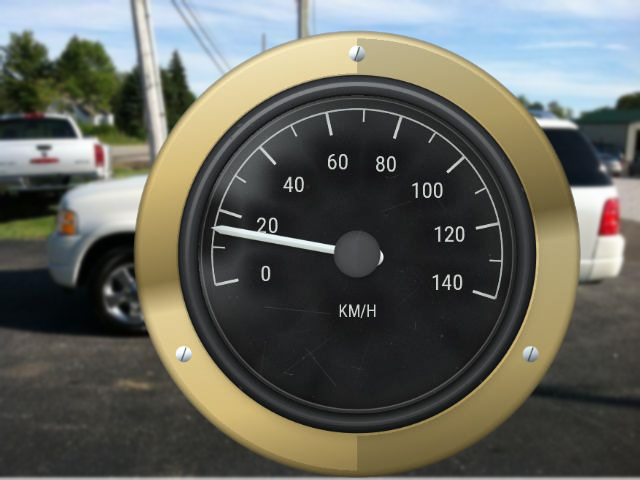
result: 15,km/h
